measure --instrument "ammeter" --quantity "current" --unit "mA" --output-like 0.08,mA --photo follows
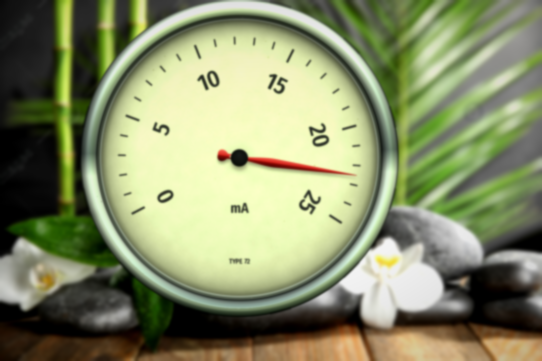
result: 22.5,mA
